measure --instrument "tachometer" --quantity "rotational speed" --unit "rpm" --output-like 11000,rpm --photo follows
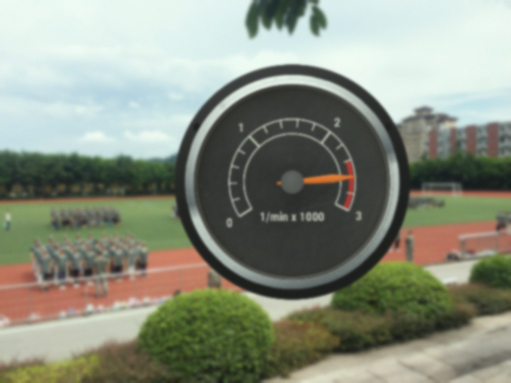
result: 2600,rpm
